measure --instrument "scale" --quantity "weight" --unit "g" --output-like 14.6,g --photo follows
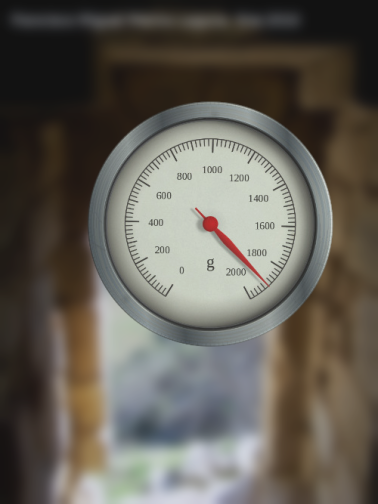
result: 1900,g
